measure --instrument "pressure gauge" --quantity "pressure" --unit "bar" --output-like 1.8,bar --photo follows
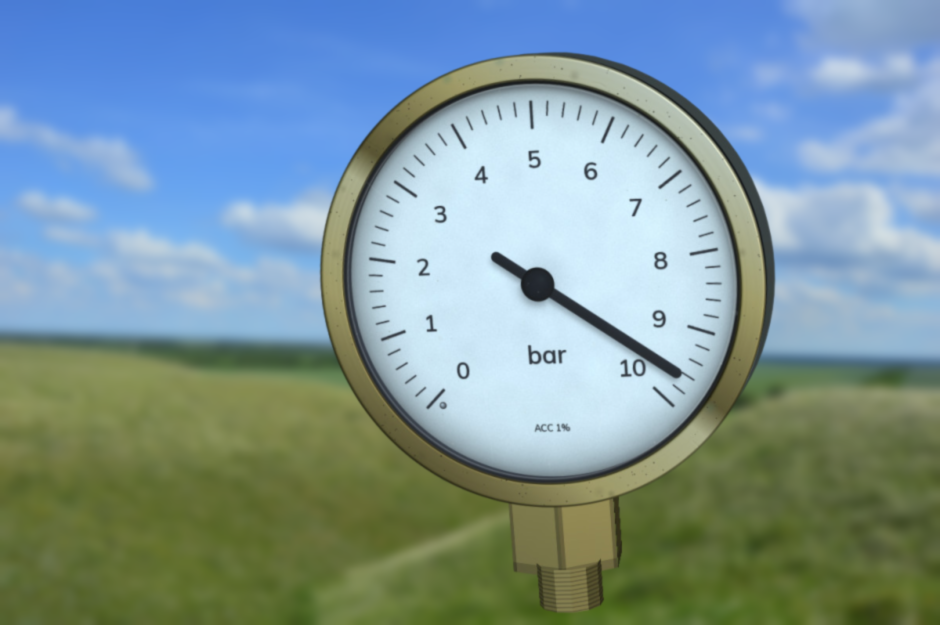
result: 9.6,bar
